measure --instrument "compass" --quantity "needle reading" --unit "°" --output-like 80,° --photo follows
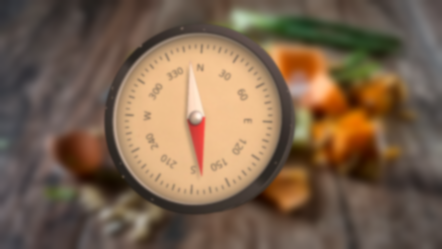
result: 170,°
